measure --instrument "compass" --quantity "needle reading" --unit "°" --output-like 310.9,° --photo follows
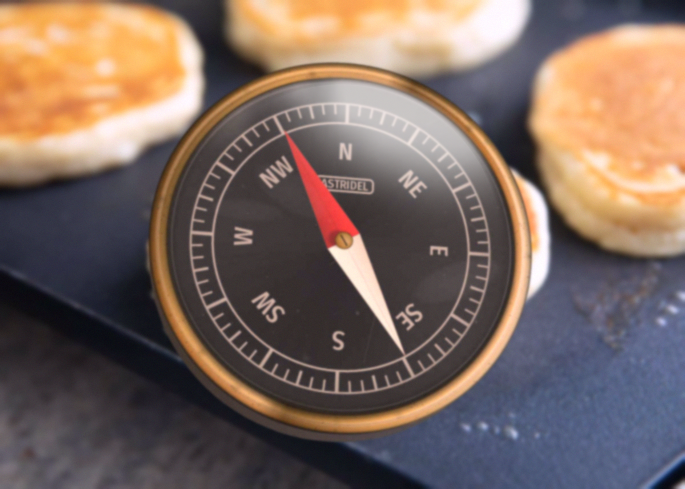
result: 330,°
